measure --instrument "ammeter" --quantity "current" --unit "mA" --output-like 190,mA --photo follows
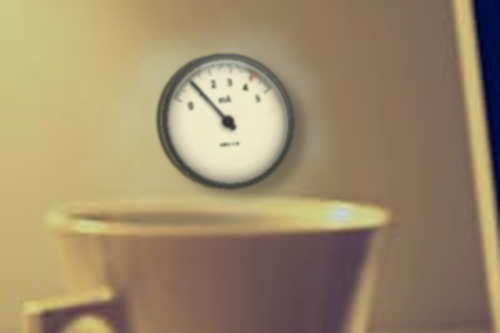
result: 1,mA
